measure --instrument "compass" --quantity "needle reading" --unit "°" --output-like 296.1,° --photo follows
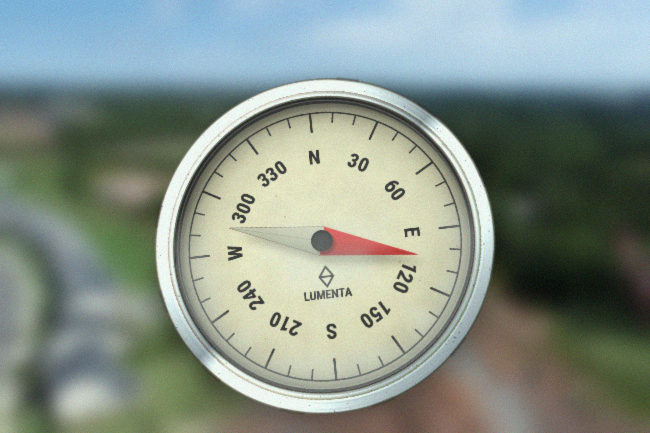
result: 105,°
